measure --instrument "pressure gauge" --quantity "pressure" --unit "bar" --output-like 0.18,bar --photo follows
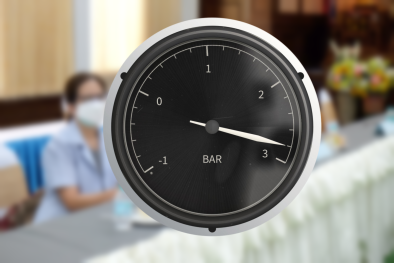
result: 2.8,bar
